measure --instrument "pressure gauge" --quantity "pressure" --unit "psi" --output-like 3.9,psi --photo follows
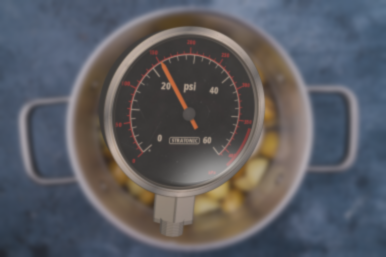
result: 22,psi
